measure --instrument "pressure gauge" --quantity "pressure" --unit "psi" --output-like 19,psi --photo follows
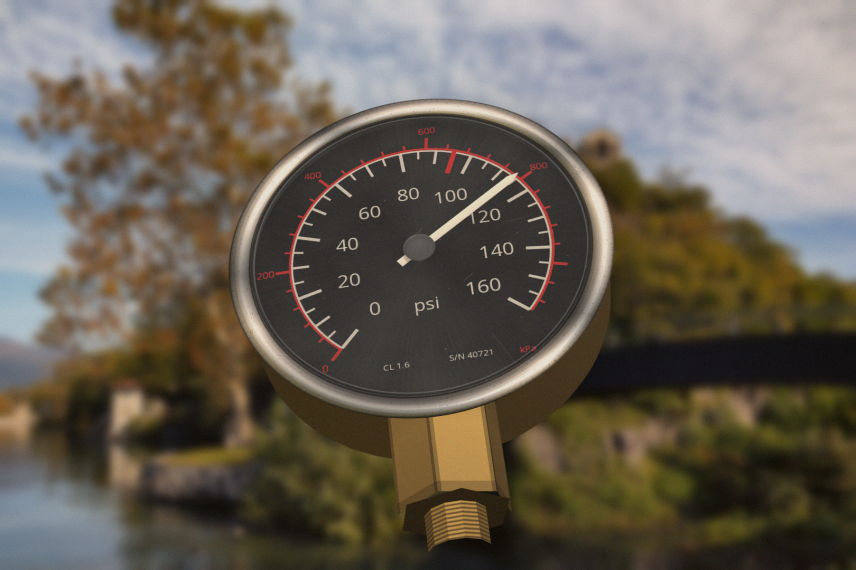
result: 115,psi
